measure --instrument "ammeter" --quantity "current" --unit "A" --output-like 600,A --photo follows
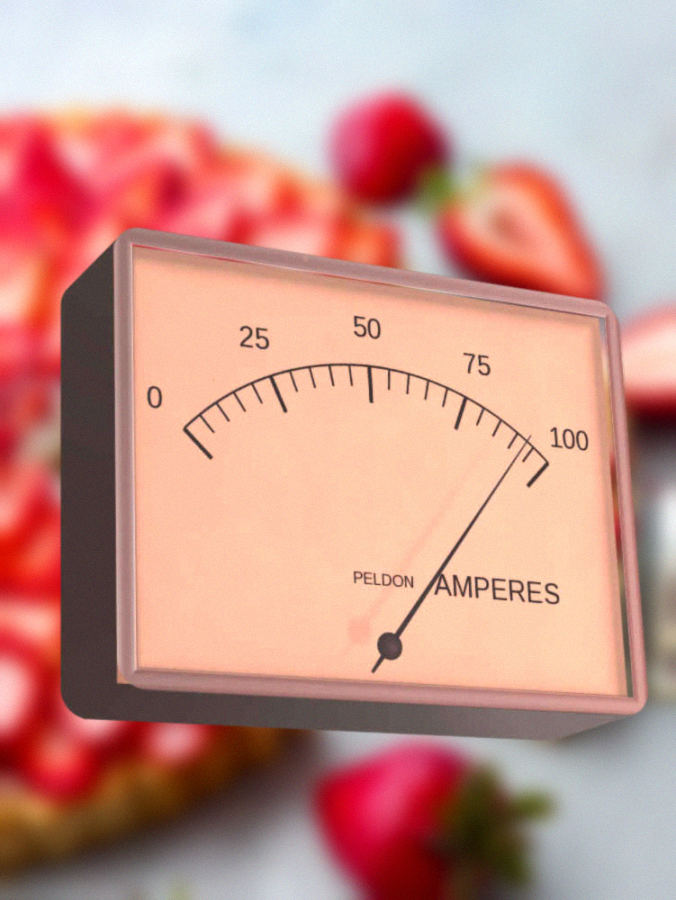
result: 92.5,A
